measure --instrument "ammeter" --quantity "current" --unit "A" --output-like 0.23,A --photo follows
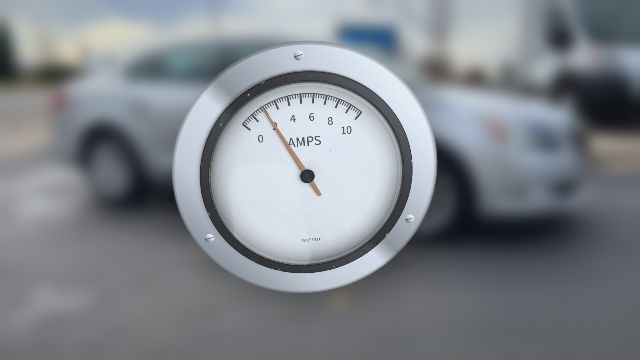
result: 2,A
